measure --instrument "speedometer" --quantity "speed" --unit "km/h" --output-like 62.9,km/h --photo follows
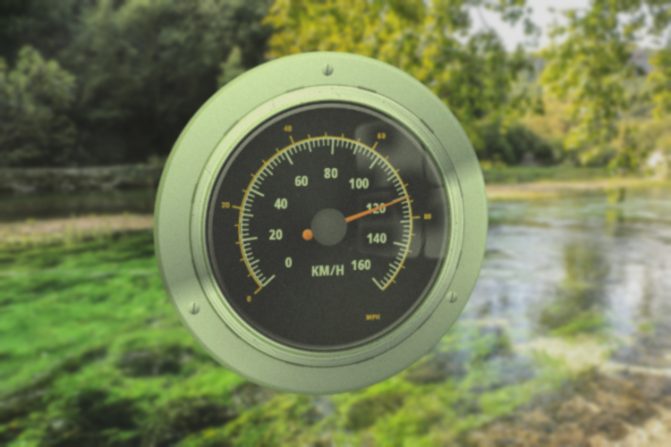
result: 120,km/h
